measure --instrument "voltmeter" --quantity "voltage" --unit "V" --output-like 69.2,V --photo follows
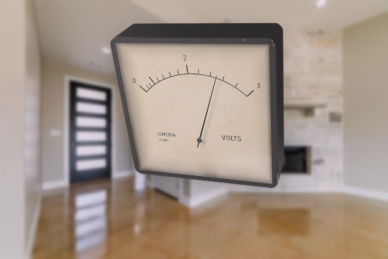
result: 2.5,V
